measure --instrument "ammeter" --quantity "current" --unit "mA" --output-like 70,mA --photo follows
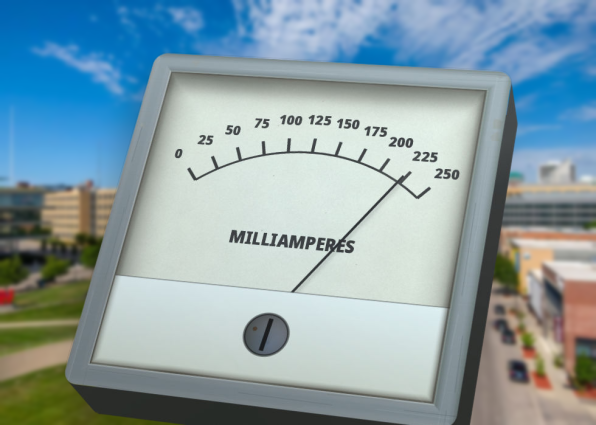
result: 225,mA
